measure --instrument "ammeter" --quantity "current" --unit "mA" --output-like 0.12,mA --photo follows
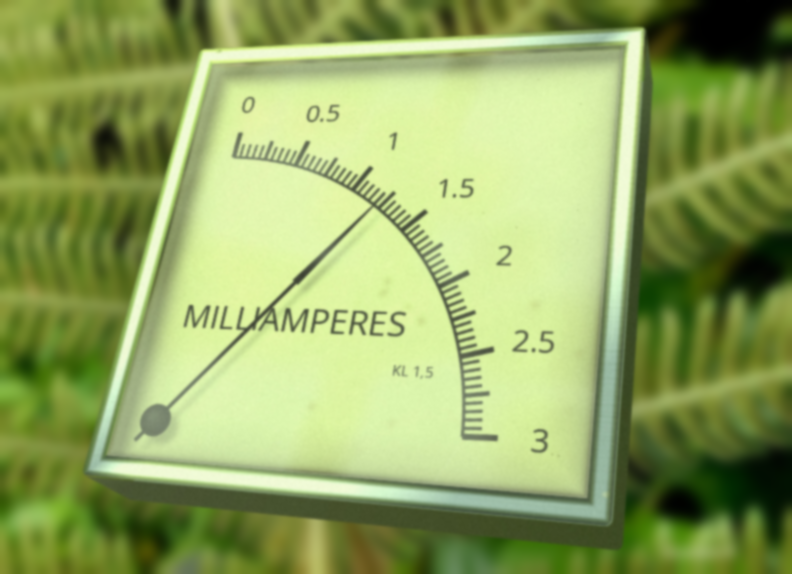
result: 1.25,mA
